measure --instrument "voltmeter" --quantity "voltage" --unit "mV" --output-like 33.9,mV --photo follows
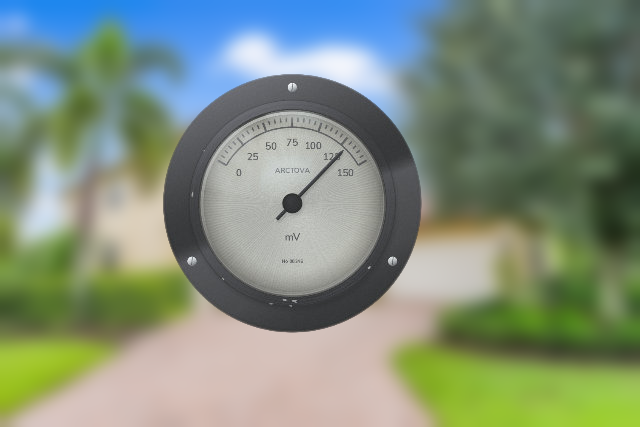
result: 130,mV
